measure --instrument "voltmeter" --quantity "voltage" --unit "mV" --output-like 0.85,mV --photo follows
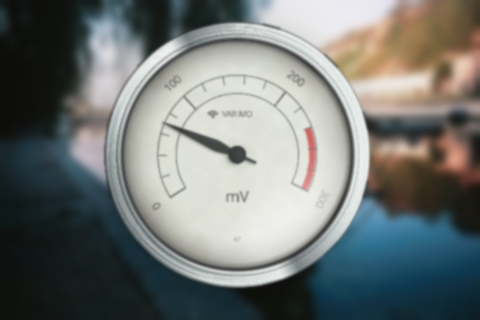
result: 70,mV
